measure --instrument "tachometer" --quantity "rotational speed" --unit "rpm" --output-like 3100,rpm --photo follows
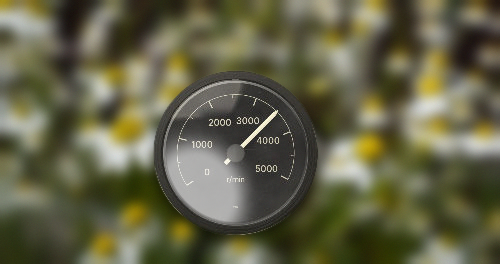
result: 3500,rpm
